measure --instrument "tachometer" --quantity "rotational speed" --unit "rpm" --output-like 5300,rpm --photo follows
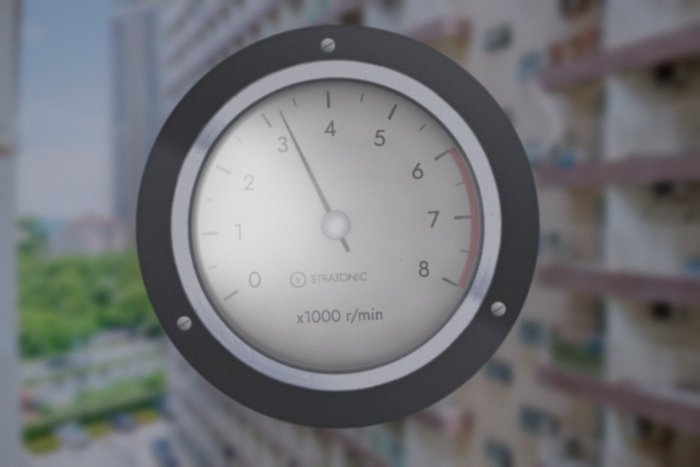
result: 3250,rpm
